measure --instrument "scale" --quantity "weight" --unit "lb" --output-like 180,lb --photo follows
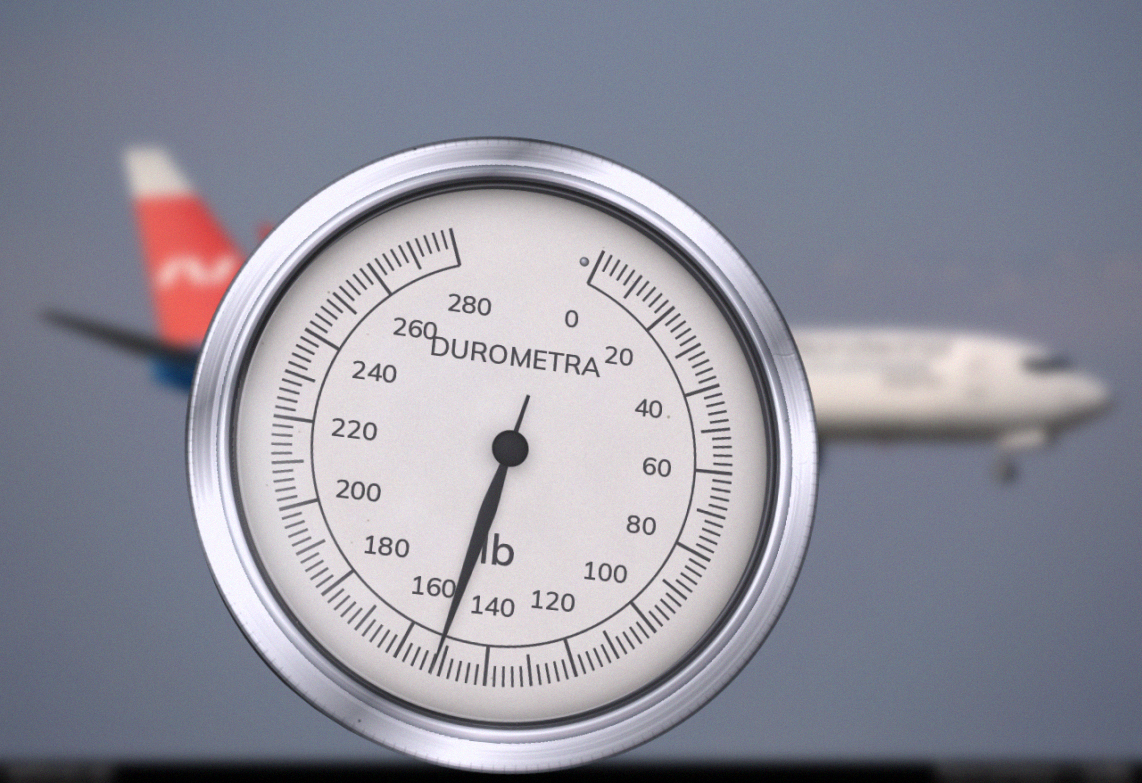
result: 152,lb
